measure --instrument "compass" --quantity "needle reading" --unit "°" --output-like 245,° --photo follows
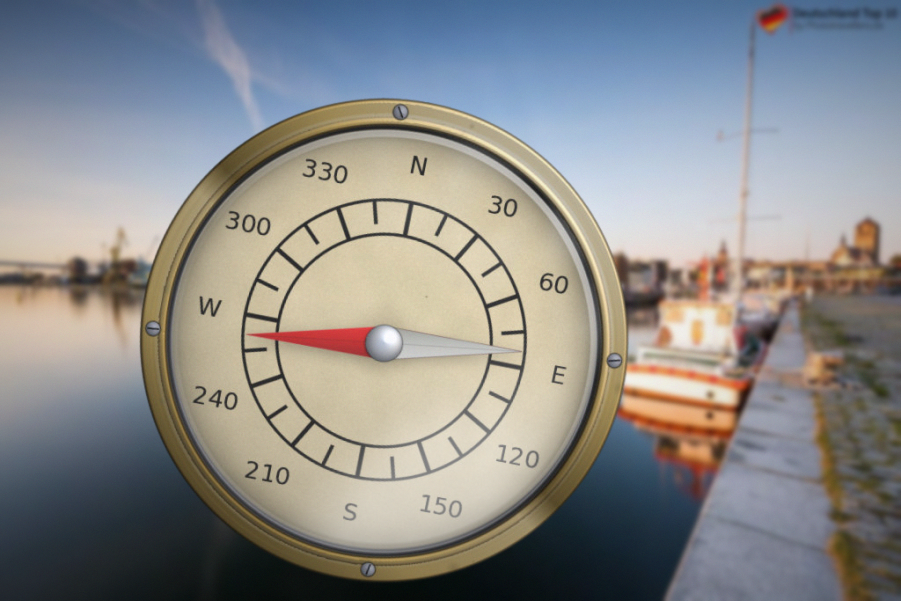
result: 262.5,°
